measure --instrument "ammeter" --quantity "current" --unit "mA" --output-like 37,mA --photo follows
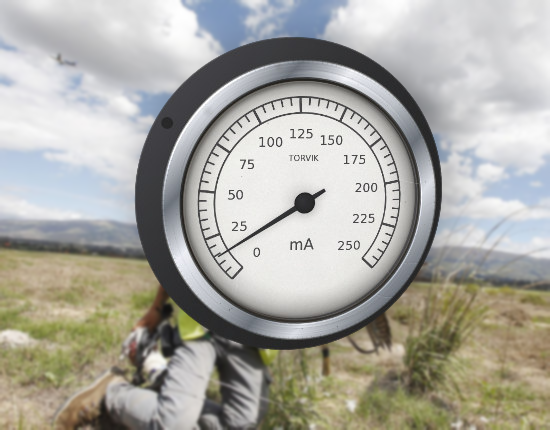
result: 15,mA
